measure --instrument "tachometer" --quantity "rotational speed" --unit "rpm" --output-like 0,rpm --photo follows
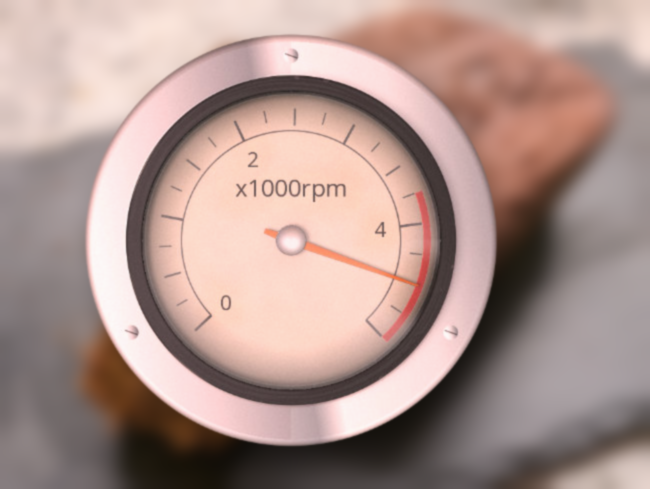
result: 4500,rpm
